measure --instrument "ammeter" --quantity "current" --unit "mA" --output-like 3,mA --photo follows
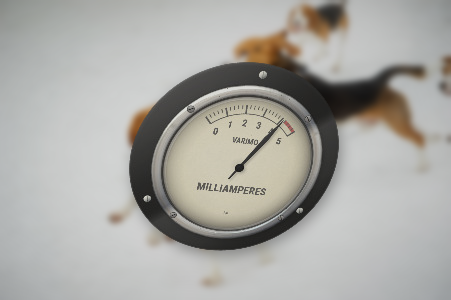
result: 4,mA
